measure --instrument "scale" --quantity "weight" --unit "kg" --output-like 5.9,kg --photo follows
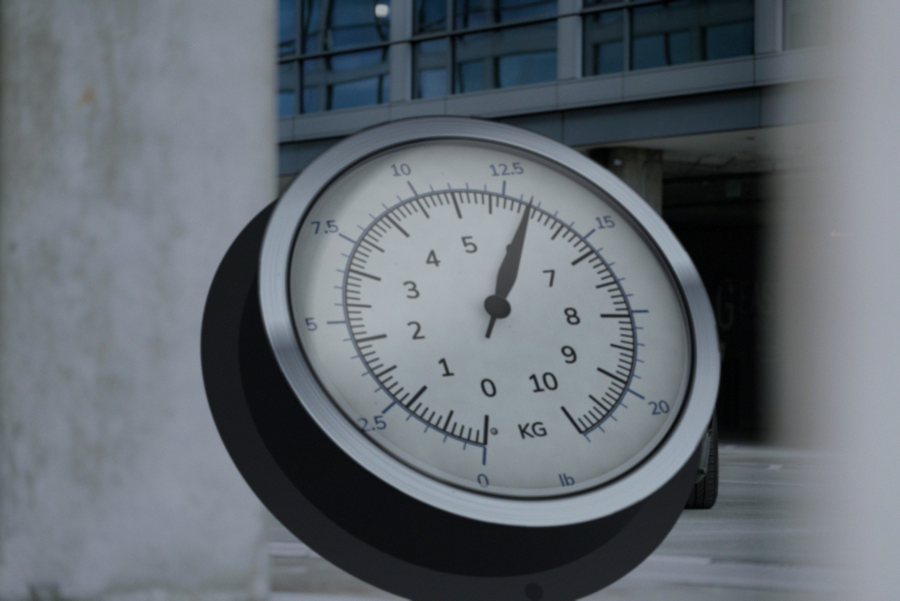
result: 6,kg
